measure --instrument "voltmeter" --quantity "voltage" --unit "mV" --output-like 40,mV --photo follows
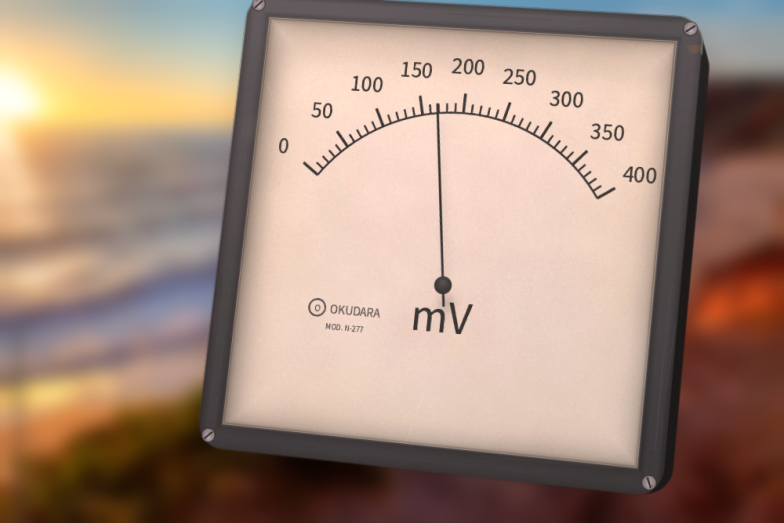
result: 170,mV
